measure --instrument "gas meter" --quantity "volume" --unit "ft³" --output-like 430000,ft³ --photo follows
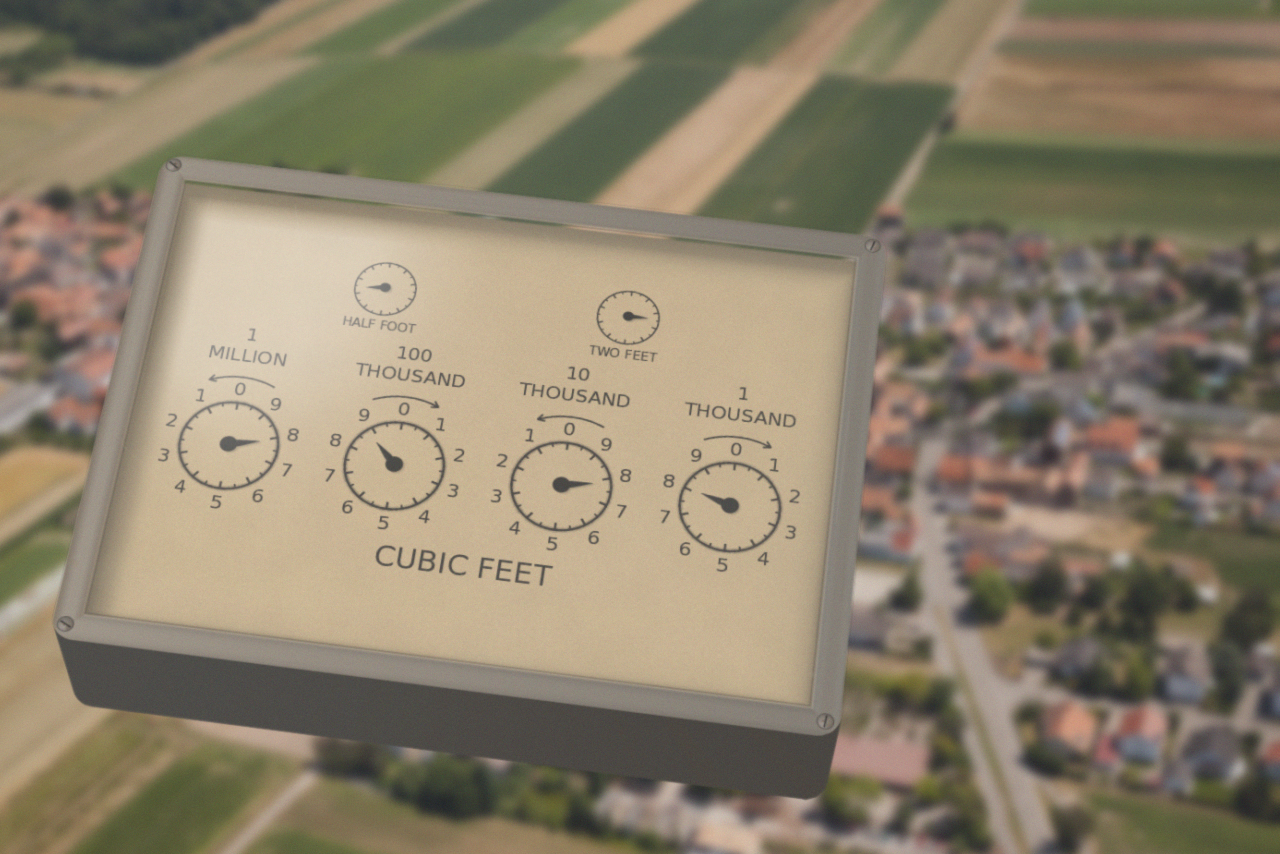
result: 787800,ft³
